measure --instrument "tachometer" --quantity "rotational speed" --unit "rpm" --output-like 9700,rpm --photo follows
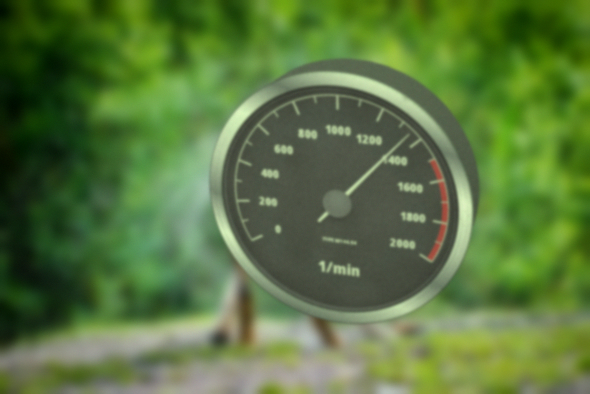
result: 1350,rpm
